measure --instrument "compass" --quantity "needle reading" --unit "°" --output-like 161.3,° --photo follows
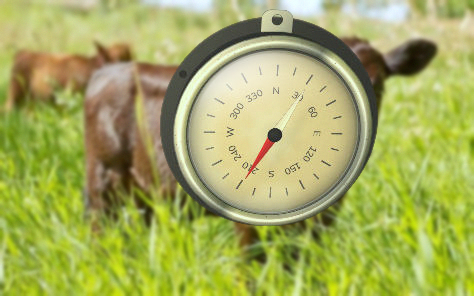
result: 210,°
